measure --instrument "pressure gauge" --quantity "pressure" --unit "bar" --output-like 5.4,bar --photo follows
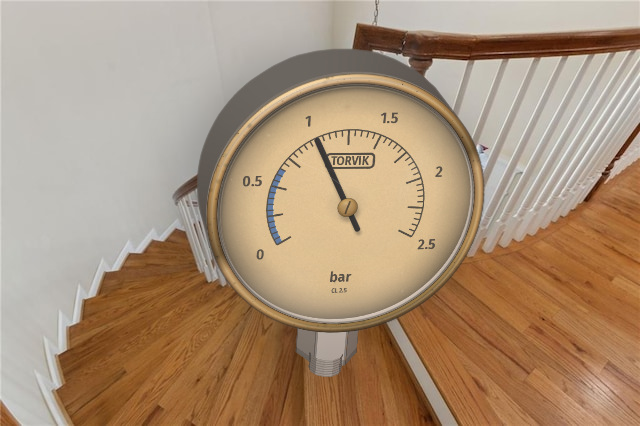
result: 1,bar
